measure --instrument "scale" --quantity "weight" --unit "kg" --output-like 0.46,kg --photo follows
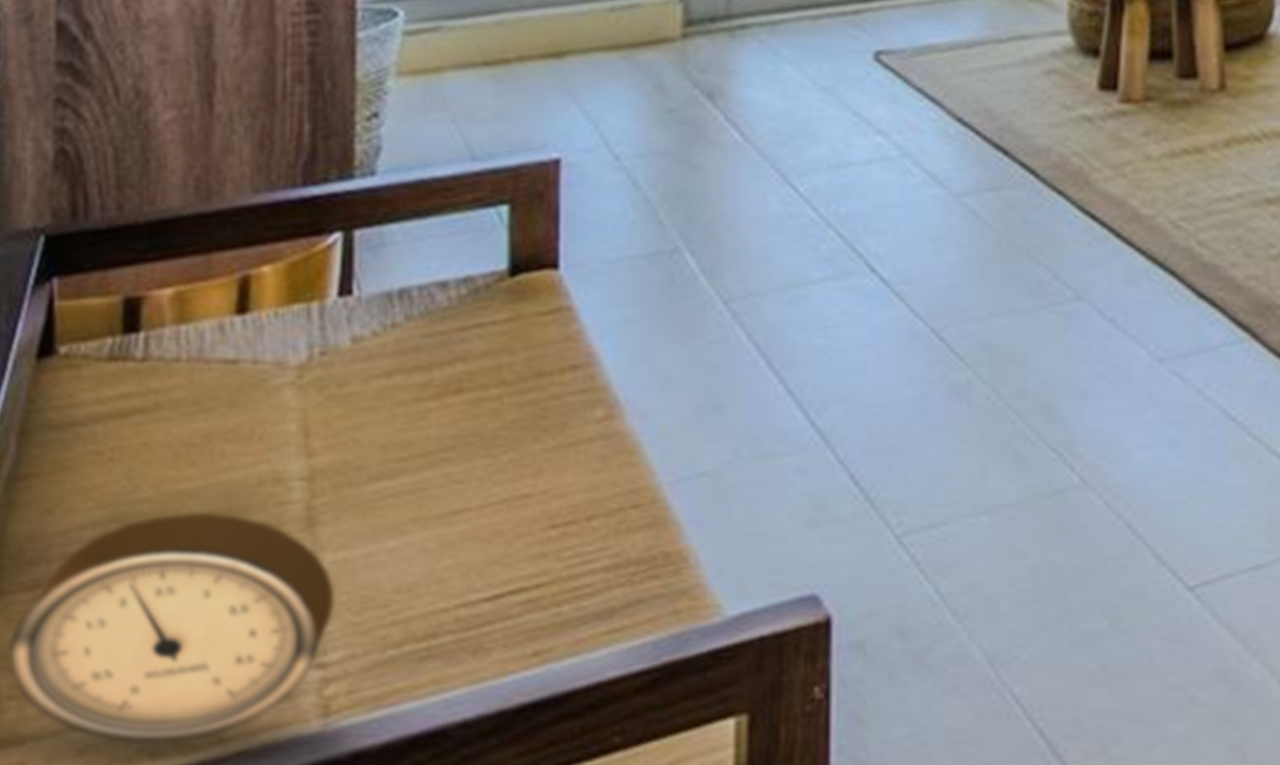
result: 2.25,kg
